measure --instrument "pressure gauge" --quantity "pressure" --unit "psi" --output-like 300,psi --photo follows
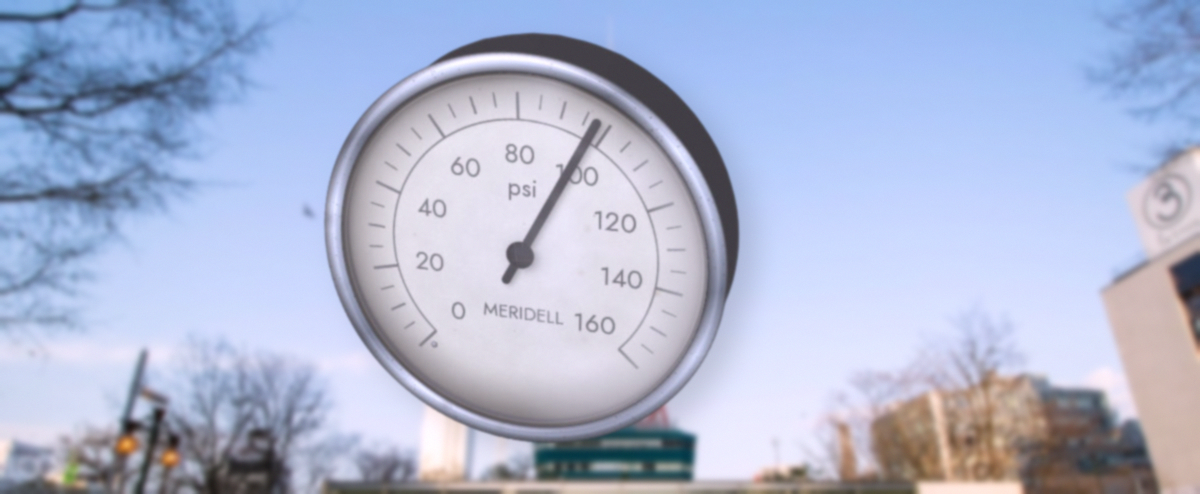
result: 97.5,psi
